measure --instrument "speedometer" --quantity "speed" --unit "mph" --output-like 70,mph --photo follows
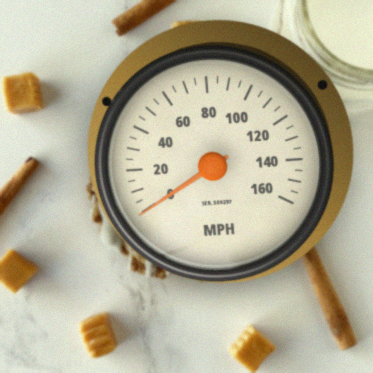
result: 0,mph
